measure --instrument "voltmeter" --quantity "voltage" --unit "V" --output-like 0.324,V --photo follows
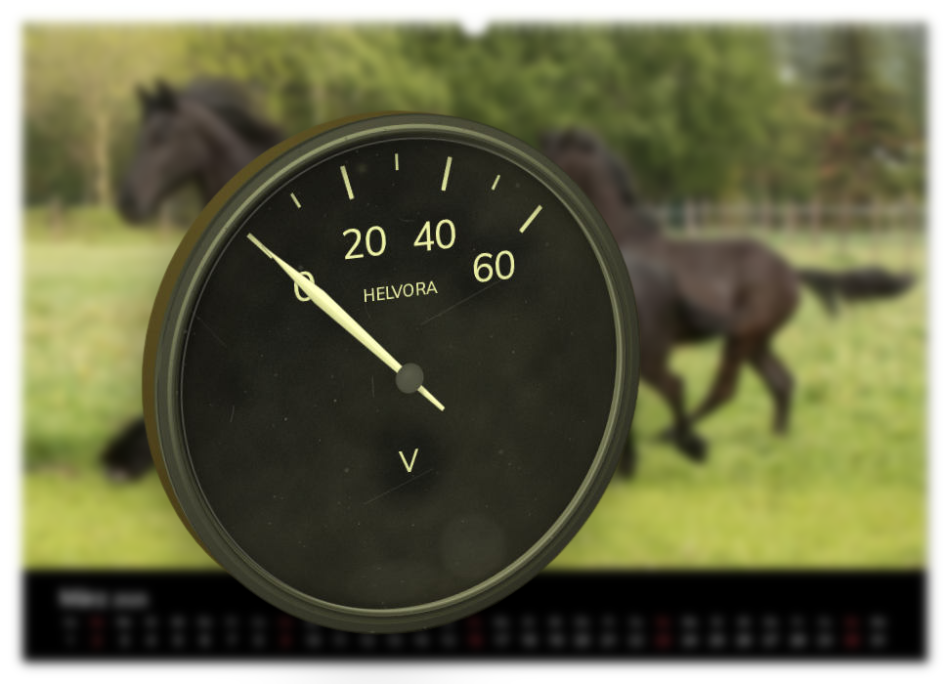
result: 0,V
